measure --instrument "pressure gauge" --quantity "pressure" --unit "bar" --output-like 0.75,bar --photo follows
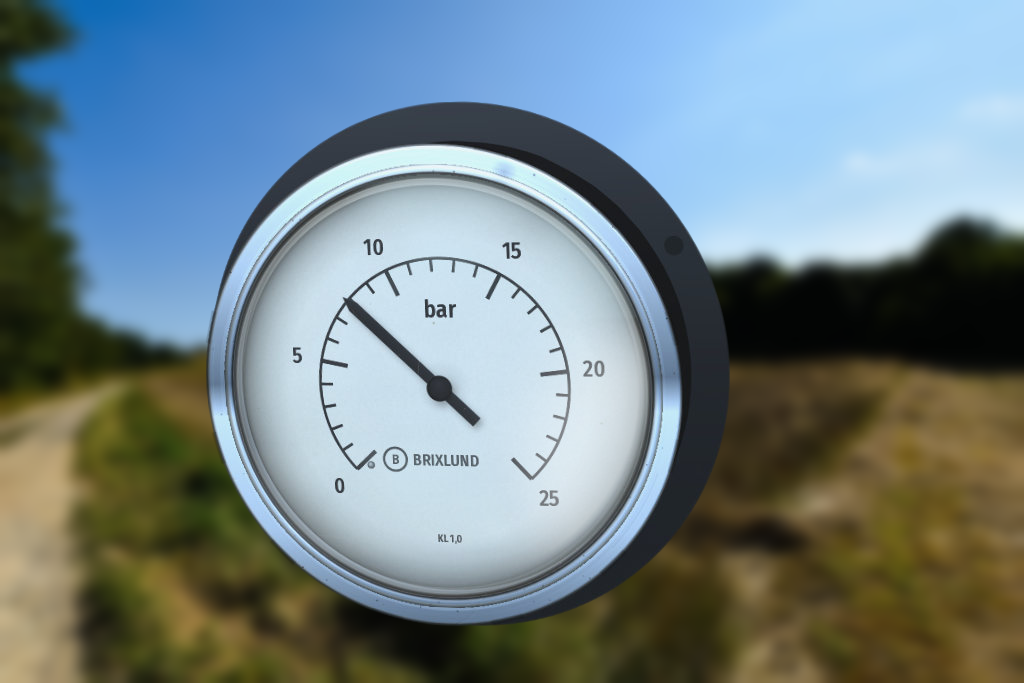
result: 8,bar
